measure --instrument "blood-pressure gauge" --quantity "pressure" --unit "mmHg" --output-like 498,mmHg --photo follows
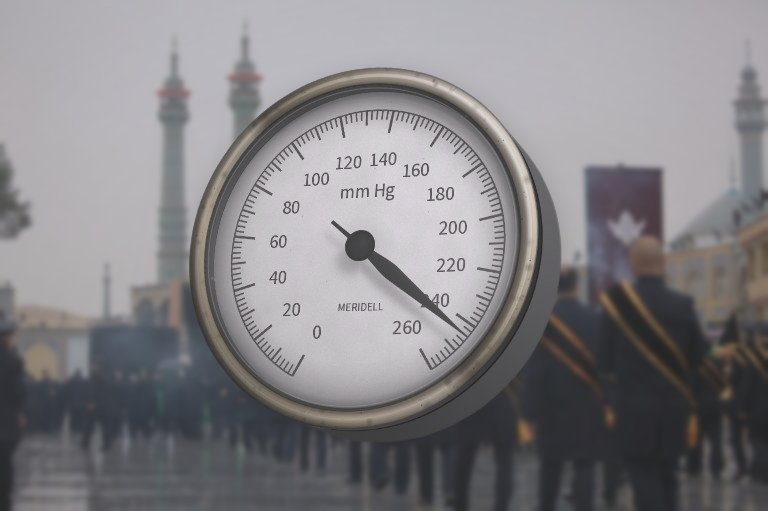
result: 244,mmHg
